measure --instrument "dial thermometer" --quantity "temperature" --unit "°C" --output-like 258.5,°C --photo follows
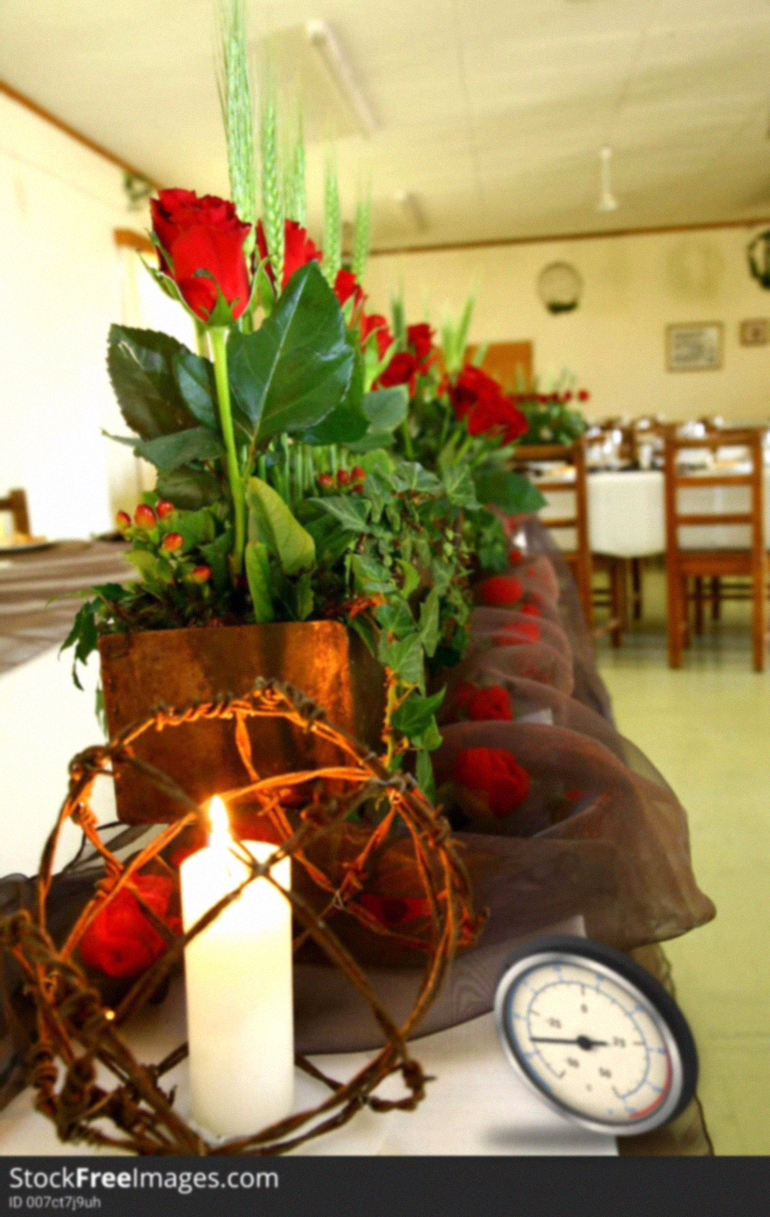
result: -35,°C
